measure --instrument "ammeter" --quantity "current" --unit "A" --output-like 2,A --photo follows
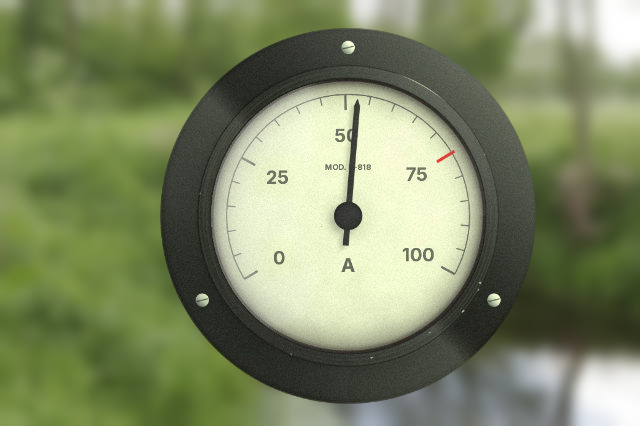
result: 52.5,A
